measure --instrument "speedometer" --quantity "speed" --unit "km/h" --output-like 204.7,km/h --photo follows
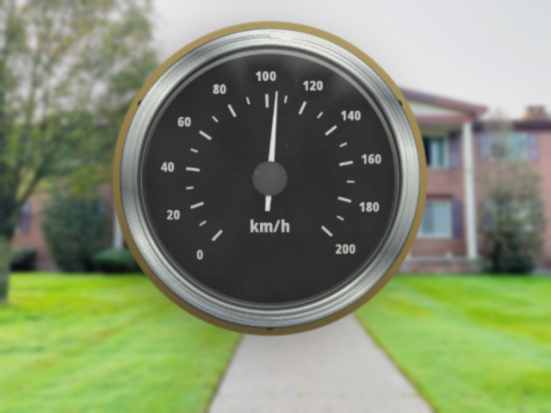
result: 105,km/h
